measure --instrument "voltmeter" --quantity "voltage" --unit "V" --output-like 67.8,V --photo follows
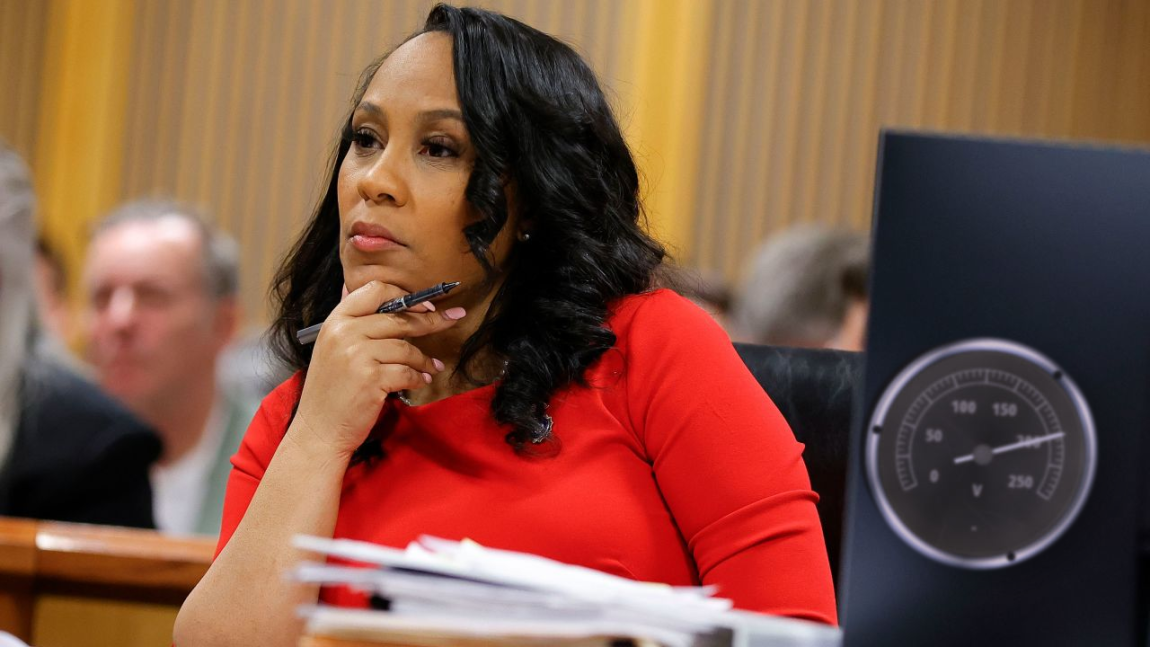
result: 200,V
